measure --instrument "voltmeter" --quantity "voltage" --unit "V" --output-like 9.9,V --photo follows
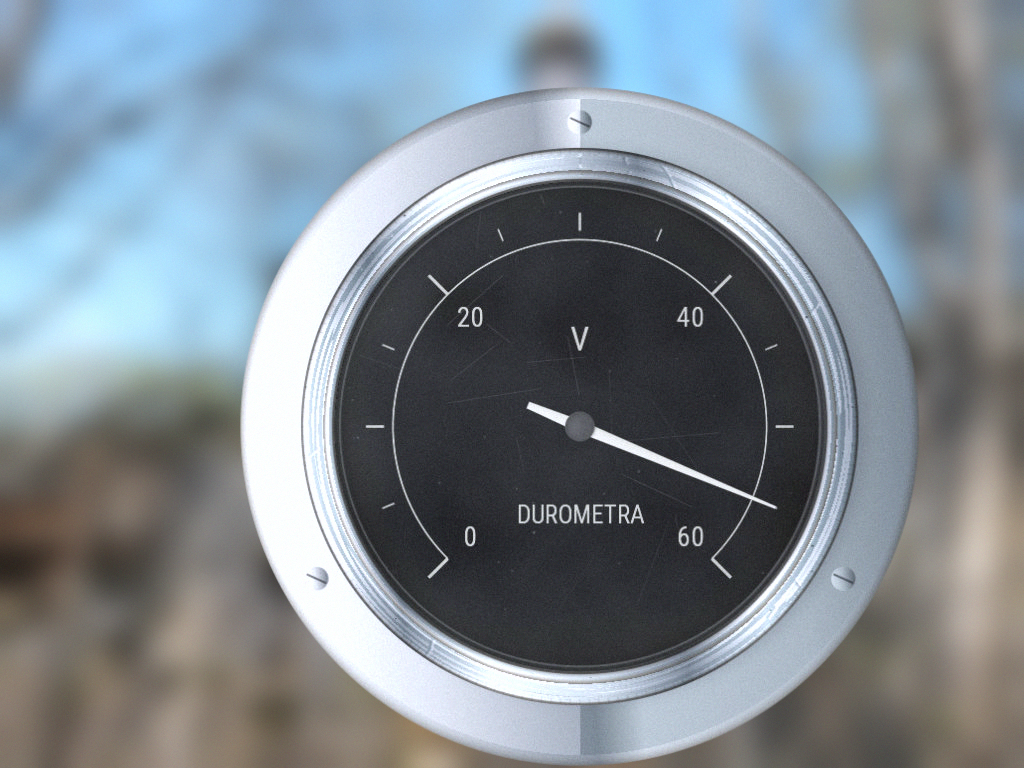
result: 55,V
